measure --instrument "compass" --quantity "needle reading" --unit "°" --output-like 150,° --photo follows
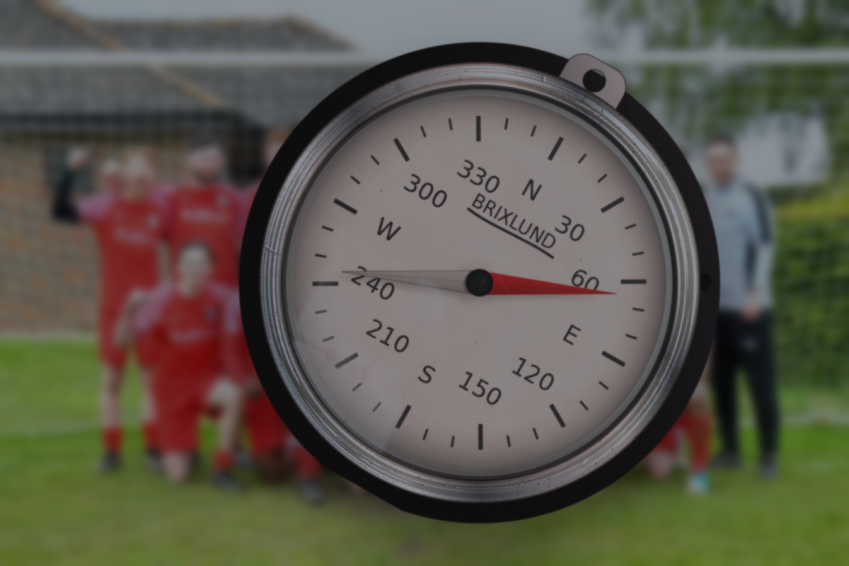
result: 65,°
